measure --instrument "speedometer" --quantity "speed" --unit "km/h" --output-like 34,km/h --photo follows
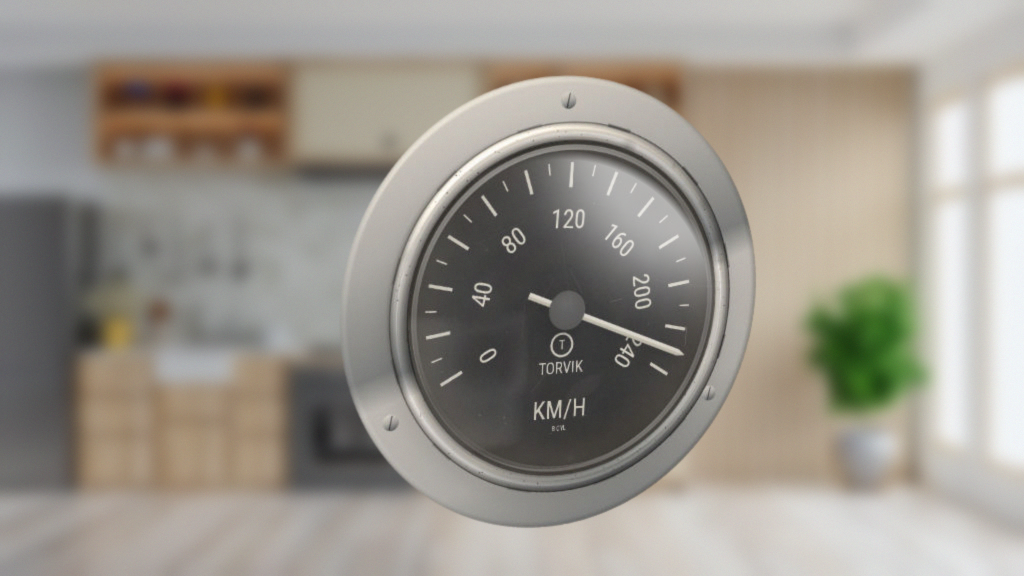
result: 230,km/h
